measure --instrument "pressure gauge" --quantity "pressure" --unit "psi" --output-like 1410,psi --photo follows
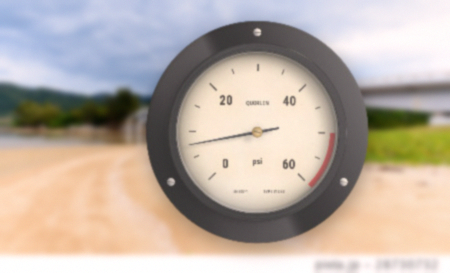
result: 7.5,psi
